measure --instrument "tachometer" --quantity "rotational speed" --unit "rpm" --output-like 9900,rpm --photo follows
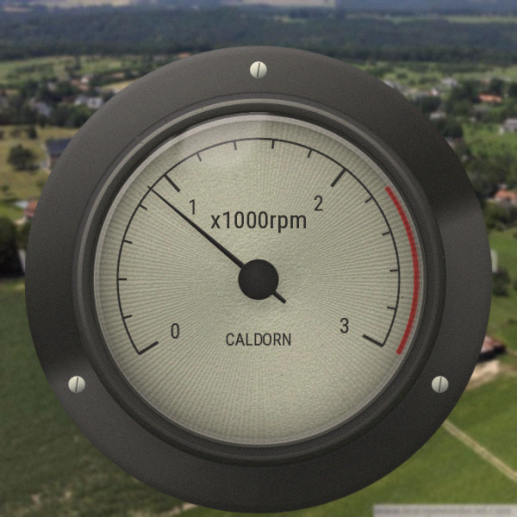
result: 900,rpm
